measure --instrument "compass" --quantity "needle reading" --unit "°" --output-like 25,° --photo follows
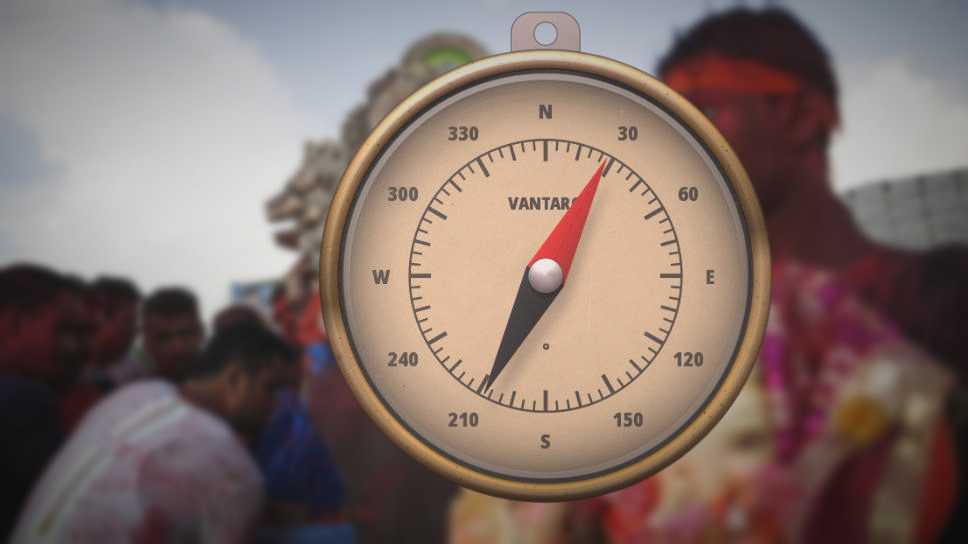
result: 27.5,°
